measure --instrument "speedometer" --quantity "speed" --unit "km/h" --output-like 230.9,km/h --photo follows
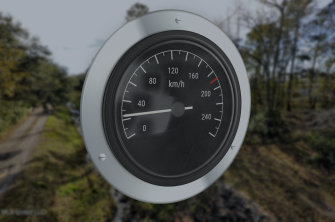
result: 25,km/h
